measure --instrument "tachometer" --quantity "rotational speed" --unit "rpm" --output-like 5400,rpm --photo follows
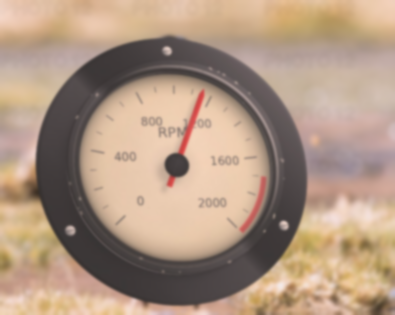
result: 1150,rpm
